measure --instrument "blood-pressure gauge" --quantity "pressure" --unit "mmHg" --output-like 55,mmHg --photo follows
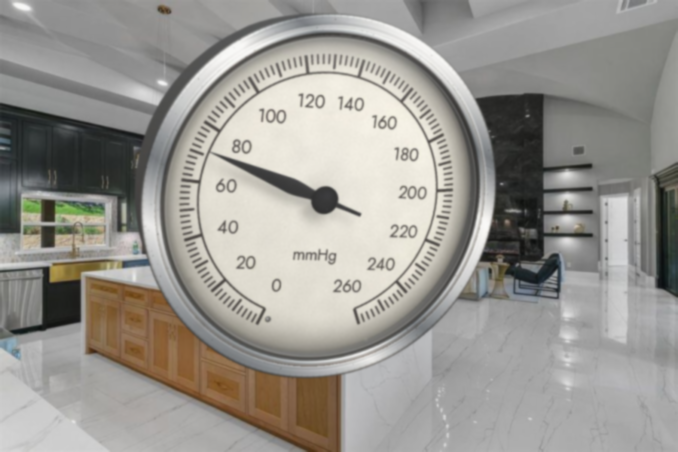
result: 72,mmHg
